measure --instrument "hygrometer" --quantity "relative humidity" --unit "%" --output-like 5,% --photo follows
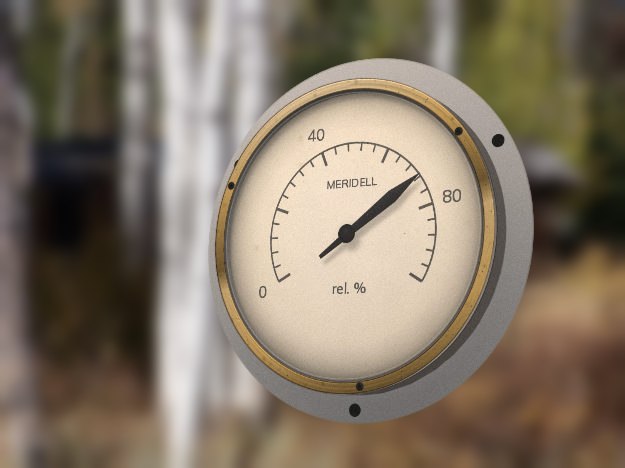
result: 72,%
